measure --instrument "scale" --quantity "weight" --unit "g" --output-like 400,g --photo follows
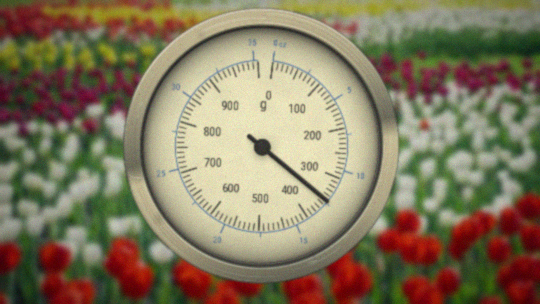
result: 350,g
